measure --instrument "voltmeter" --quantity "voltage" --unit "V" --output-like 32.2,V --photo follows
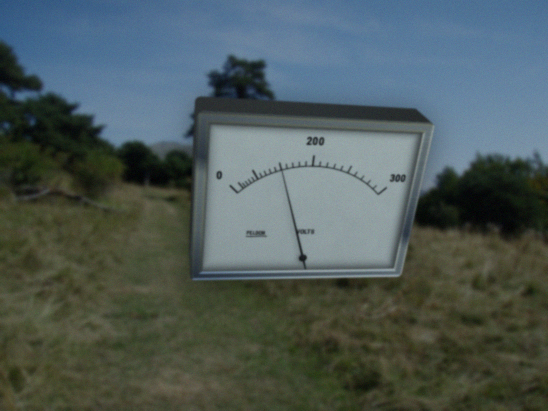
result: 150,V
